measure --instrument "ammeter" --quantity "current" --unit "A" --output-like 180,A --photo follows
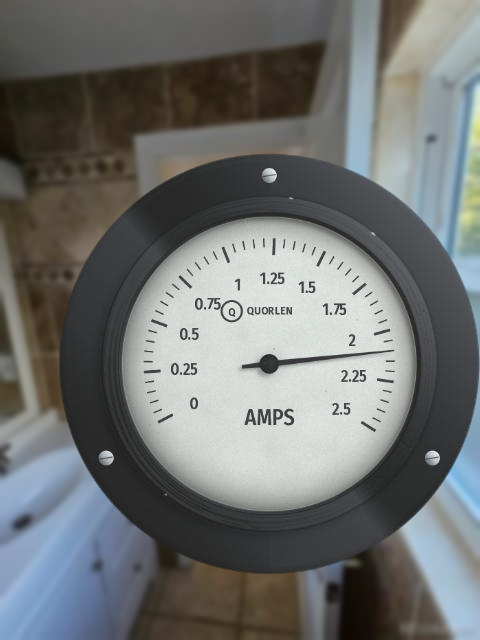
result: 2.1,A
